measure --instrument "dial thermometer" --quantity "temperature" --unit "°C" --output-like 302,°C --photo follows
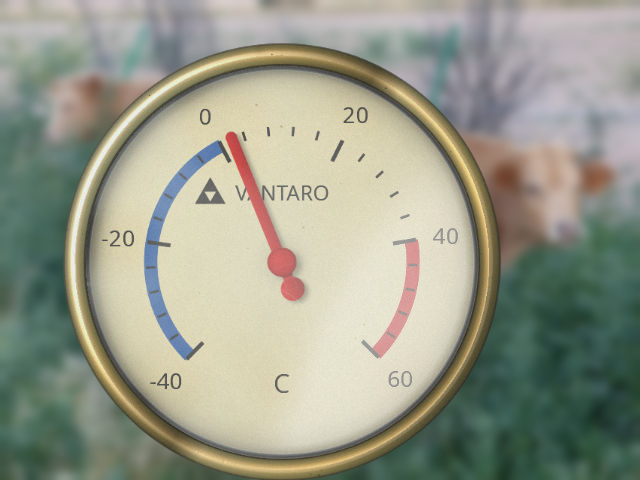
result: 2,°C
